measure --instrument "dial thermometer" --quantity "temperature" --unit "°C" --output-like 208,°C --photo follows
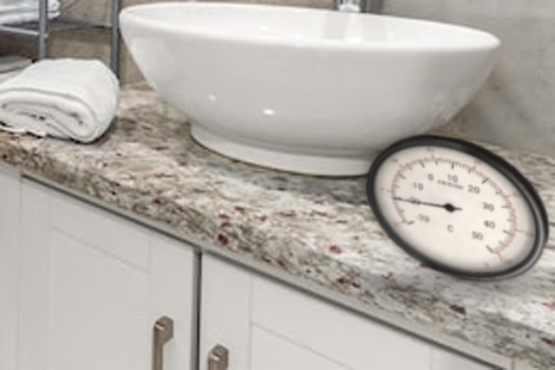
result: -20,°C
